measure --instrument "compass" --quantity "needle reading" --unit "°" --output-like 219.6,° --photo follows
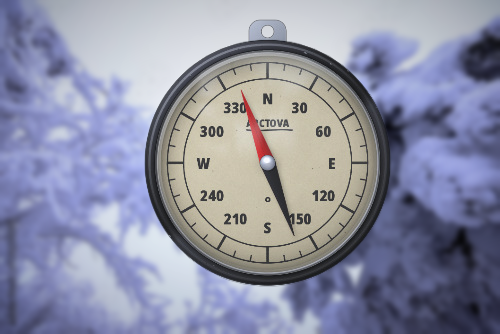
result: 340,°
